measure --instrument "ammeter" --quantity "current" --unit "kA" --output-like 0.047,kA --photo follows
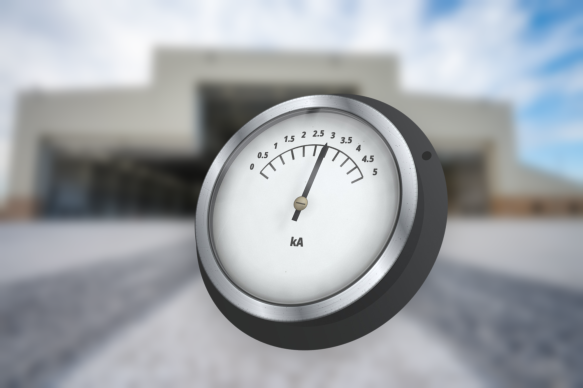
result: 3,kA
